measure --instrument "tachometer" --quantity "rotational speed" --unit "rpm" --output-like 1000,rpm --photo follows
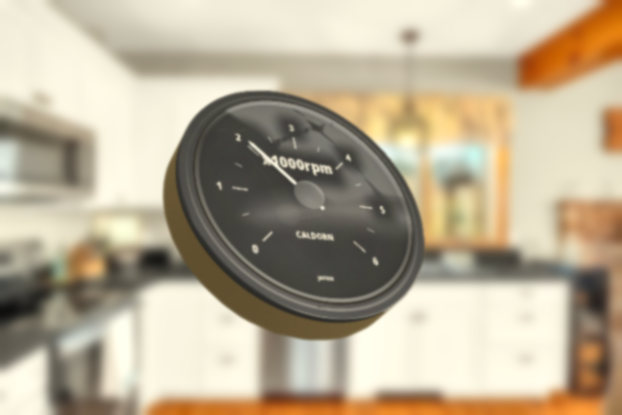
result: 2000,rpm
